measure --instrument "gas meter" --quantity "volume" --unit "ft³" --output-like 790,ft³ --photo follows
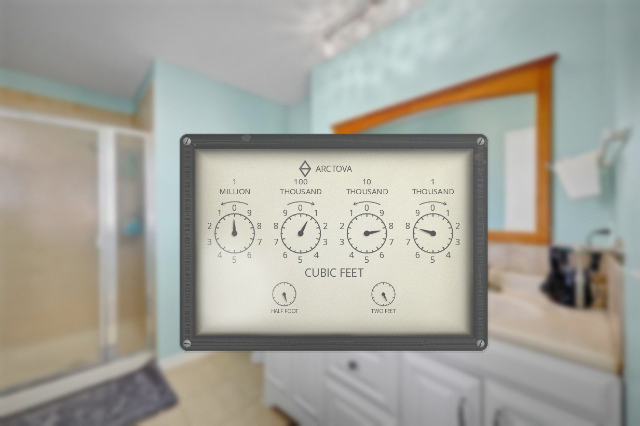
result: 7800,ft³
